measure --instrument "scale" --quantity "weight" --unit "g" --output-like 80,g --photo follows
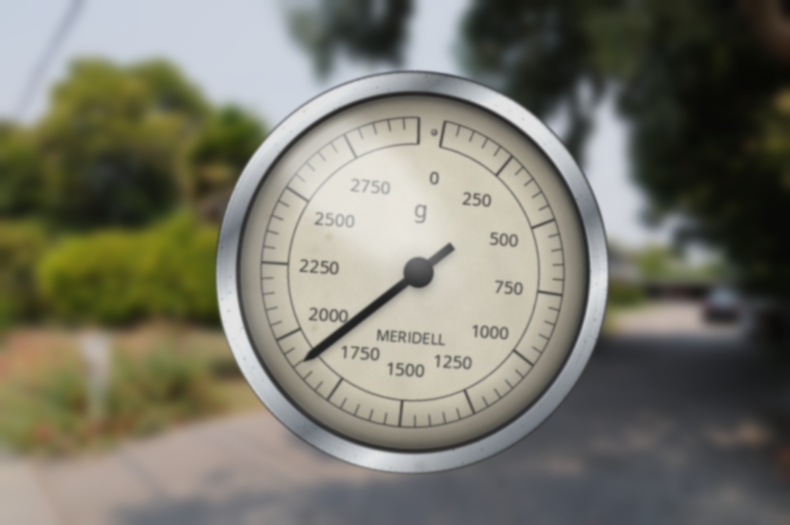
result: 1900,g
